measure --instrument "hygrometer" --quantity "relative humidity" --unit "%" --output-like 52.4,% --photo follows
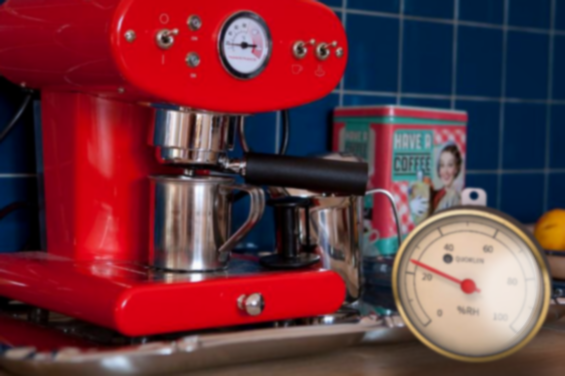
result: 25,%
